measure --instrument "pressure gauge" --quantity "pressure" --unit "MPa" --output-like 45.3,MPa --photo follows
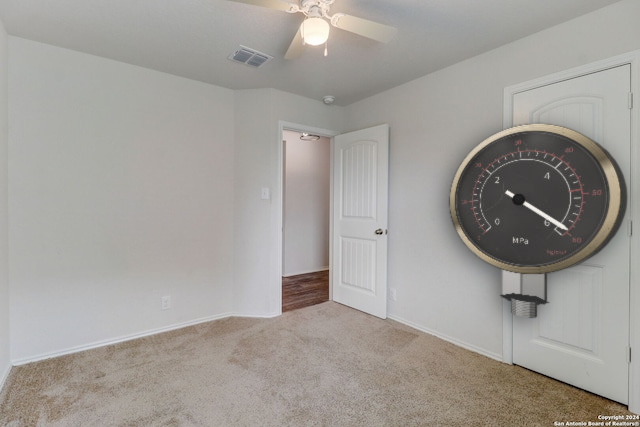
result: 5.8,MPa
